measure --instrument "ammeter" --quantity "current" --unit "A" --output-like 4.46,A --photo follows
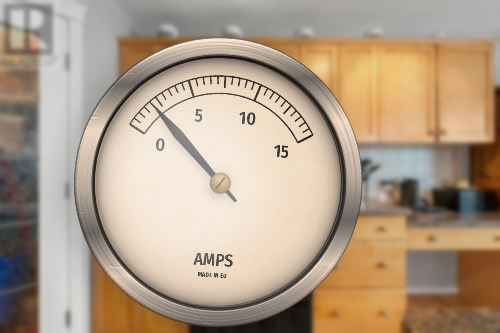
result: 2,A
